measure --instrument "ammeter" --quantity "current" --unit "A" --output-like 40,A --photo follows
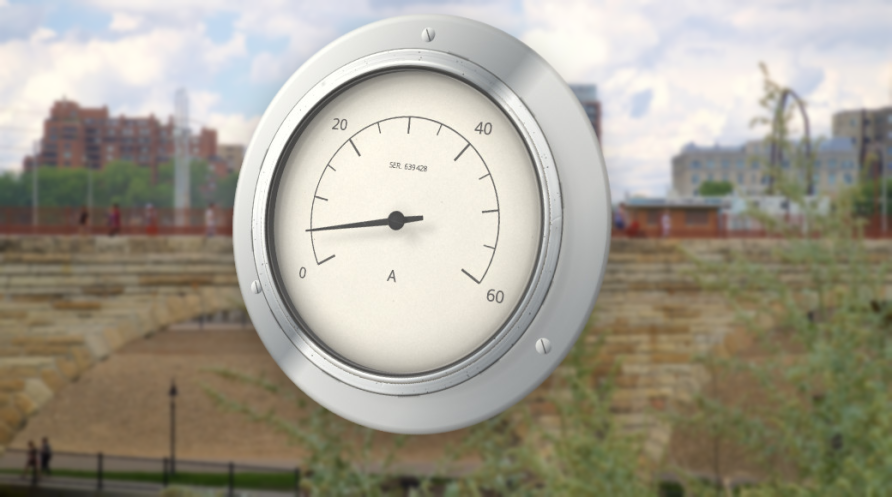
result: 5,A
